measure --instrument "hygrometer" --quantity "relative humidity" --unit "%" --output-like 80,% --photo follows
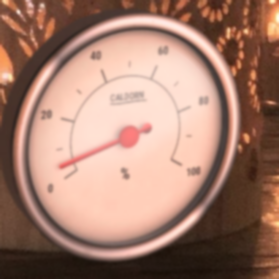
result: 5,%
